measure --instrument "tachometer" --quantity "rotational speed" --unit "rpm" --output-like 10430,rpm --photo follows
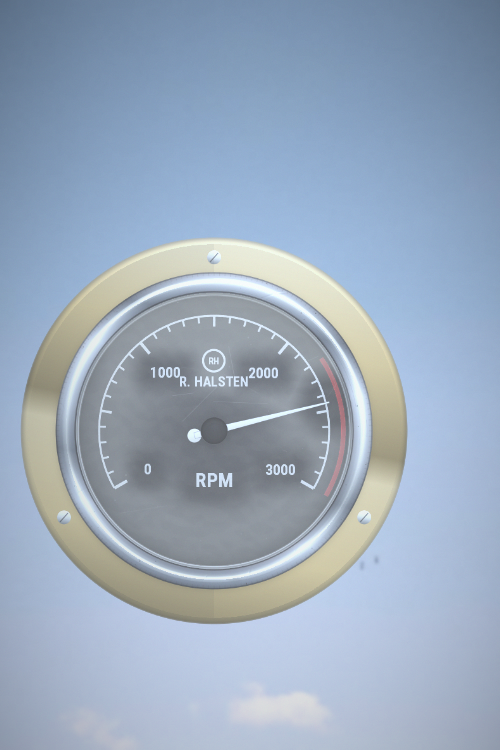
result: 2450,rpm
